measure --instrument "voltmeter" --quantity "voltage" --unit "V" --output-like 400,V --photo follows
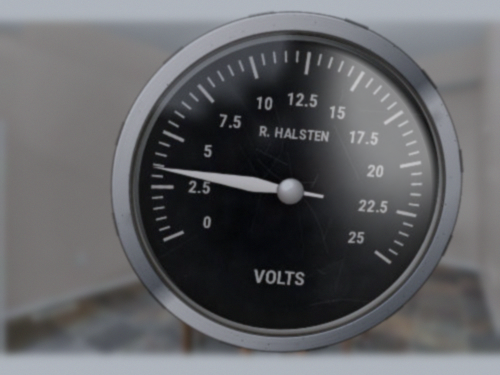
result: 3.5,V
